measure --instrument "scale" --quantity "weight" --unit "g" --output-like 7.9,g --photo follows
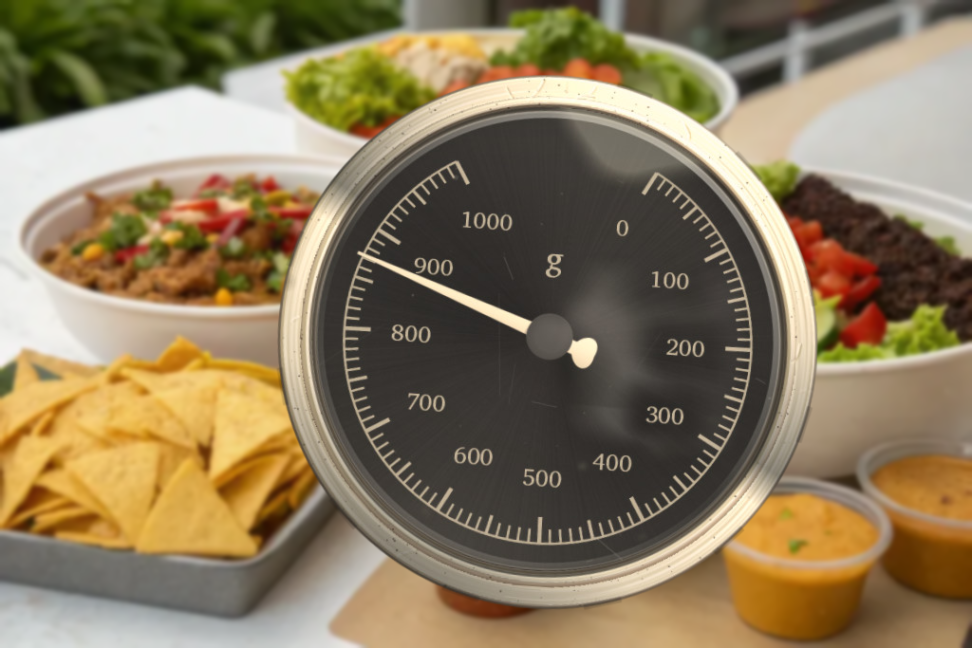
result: 870,g
